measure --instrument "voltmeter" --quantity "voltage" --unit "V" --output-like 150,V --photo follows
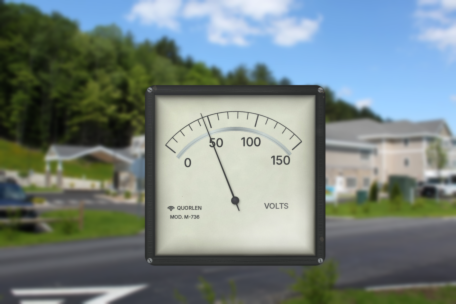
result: 45,V
